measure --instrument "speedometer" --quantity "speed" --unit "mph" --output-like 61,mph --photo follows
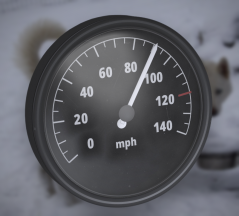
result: 90,mph
